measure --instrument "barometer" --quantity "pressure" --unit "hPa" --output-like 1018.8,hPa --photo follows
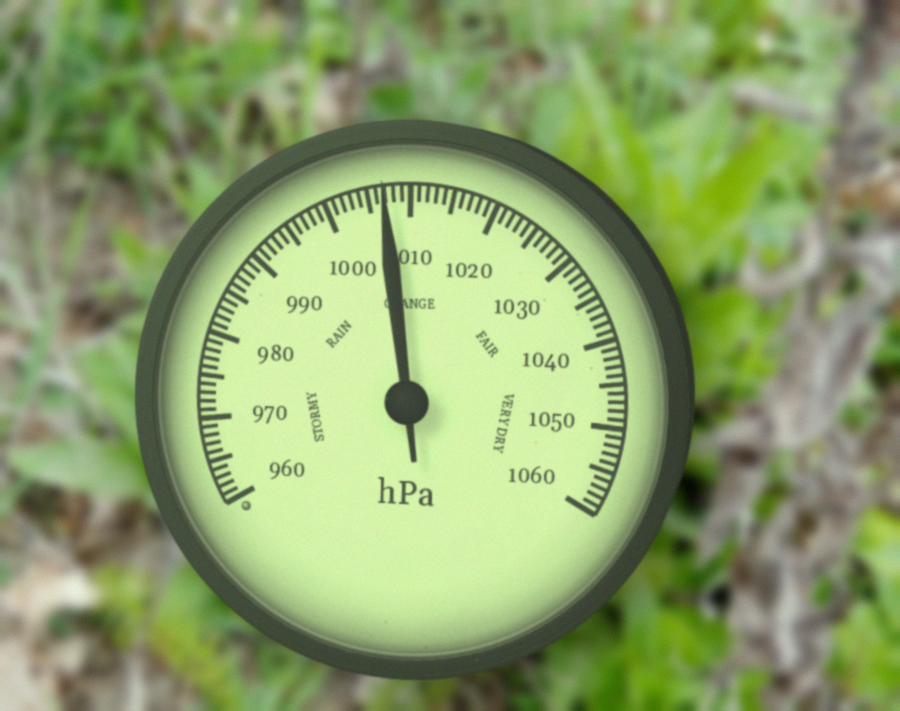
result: 1007,hPa
